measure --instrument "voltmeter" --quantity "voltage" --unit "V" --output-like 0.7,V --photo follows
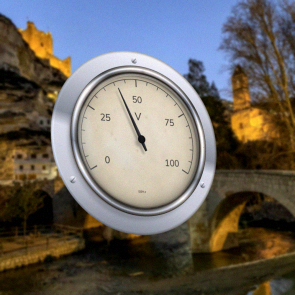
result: 40,V
